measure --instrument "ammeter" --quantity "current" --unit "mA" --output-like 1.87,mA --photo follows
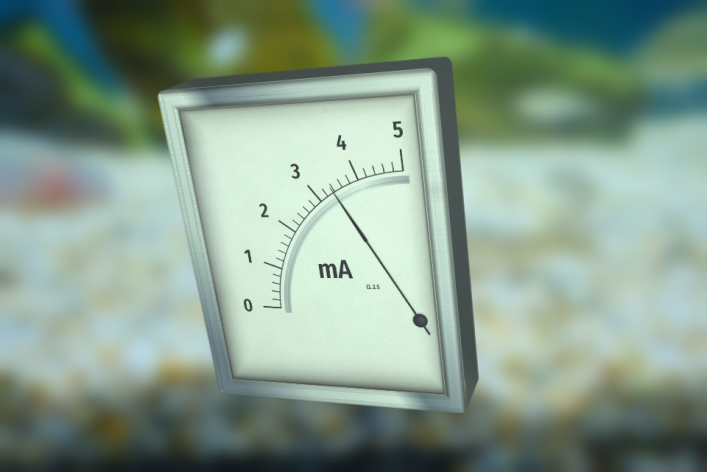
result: 3.4,mA
